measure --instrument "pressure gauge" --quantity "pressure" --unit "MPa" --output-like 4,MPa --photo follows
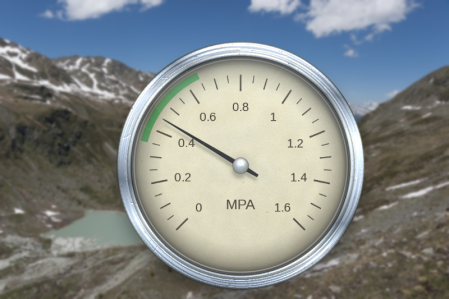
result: 0.45,MPa
